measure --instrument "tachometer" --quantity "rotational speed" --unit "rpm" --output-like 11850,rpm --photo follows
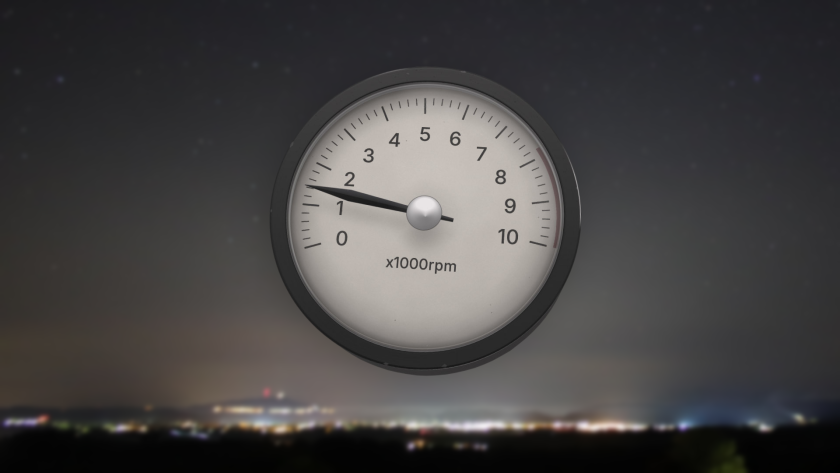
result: 1400,rpm
